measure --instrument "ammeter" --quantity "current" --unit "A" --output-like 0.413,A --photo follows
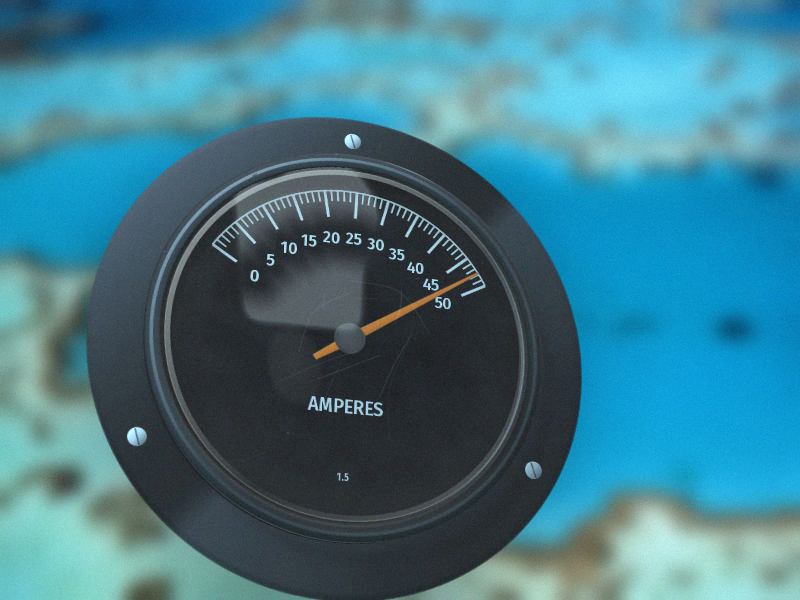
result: 48,A
